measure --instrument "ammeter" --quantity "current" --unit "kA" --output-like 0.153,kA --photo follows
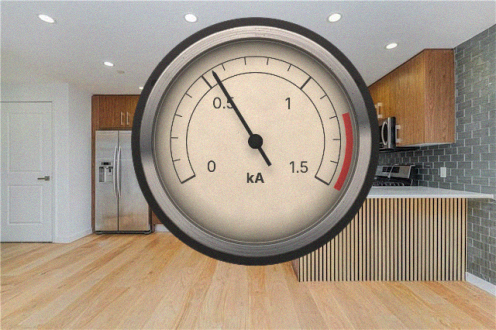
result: 0.55,kA
